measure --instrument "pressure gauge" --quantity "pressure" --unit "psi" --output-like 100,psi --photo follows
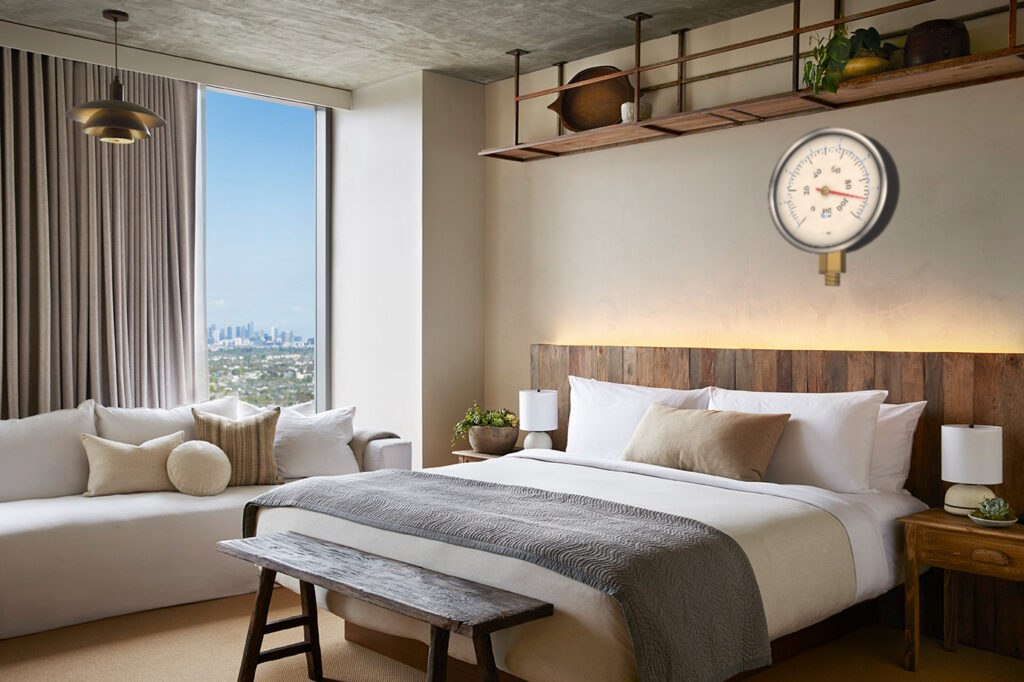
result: 90,psi
